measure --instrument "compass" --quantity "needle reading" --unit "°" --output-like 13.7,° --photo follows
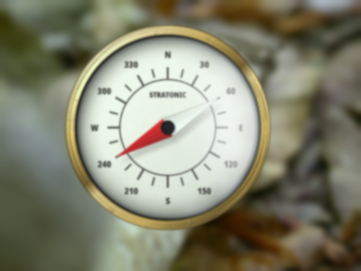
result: 240,°
